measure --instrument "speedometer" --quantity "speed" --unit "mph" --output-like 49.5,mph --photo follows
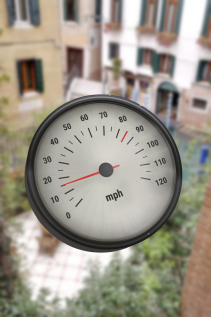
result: 15,mph
